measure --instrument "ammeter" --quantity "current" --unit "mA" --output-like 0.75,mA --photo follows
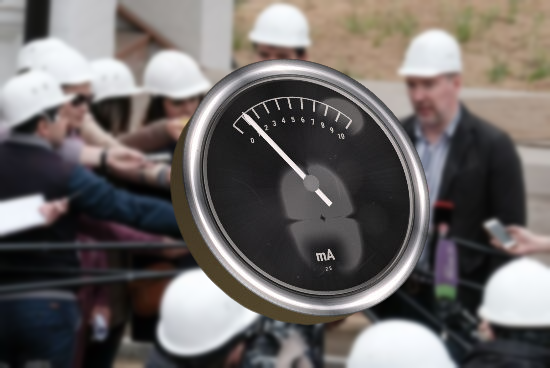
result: 1,mA
